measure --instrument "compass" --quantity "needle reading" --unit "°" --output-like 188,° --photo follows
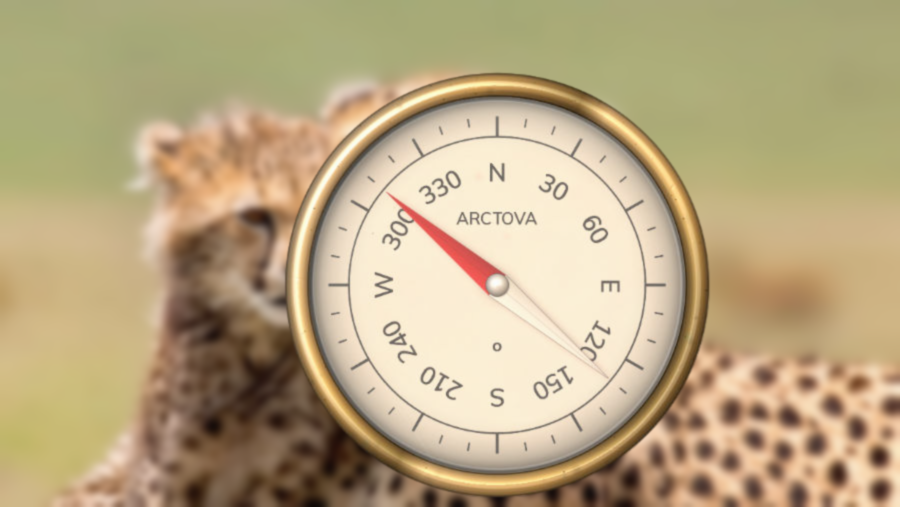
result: 310,°
